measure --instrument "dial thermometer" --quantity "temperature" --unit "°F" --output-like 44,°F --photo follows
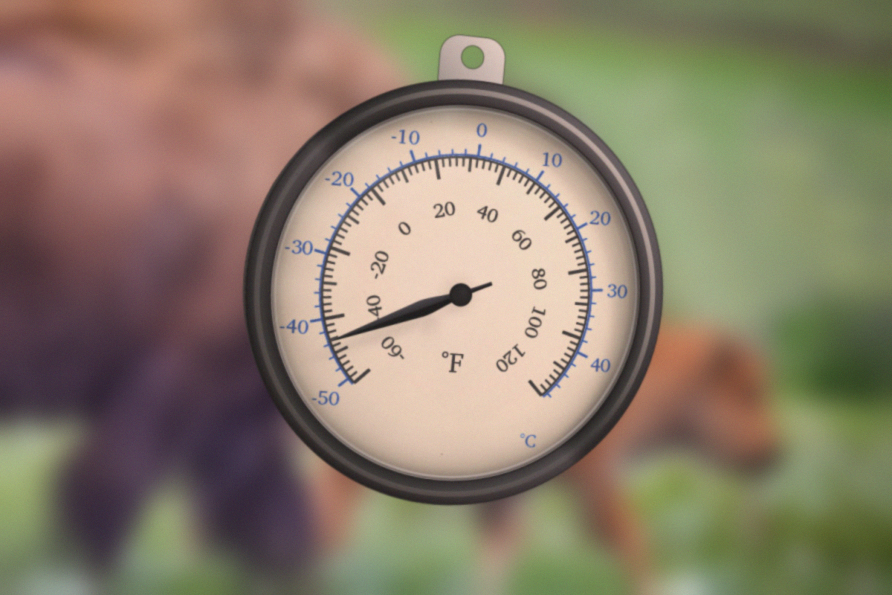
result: -46,°F
